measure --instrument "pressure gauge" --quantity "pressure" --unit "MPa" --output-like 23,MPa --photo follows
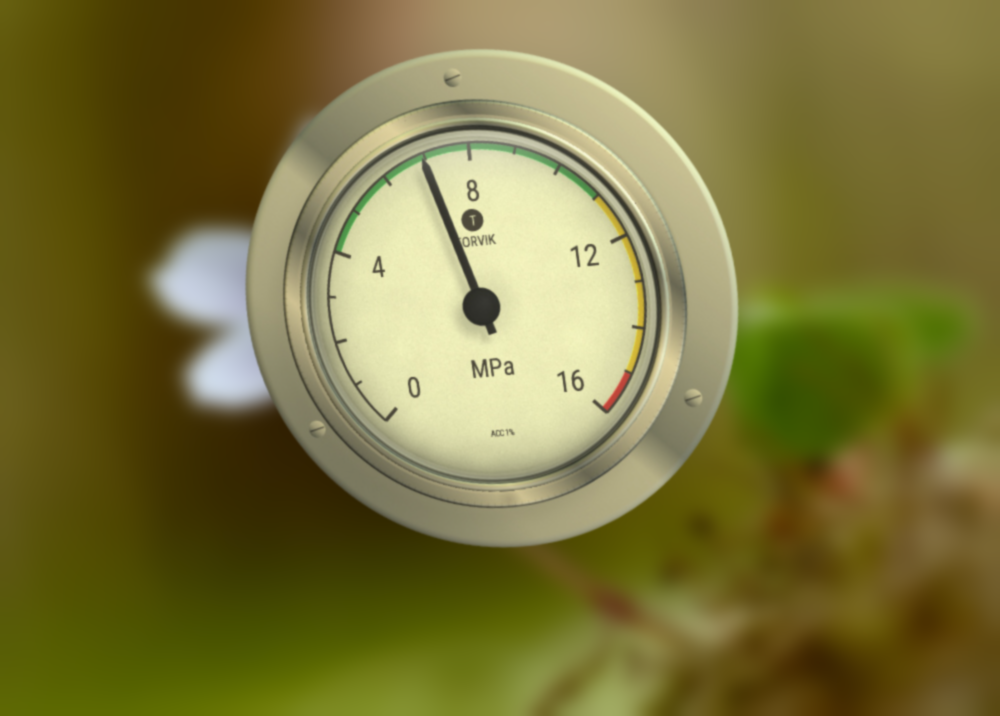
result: 7,MPa
